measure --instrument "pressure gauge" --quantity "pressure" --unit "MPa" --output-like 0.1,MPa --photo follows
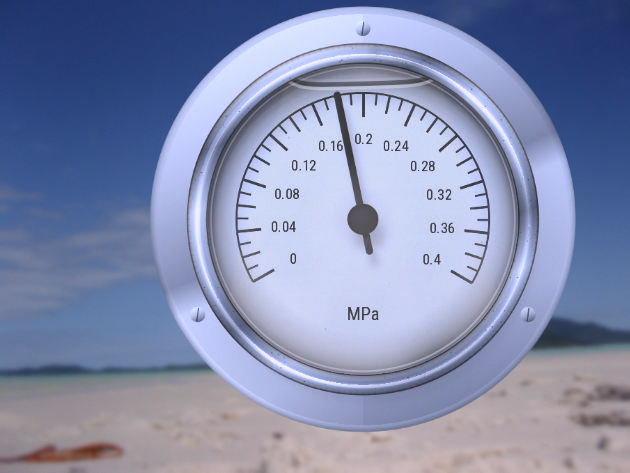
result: 0.18,MPa
